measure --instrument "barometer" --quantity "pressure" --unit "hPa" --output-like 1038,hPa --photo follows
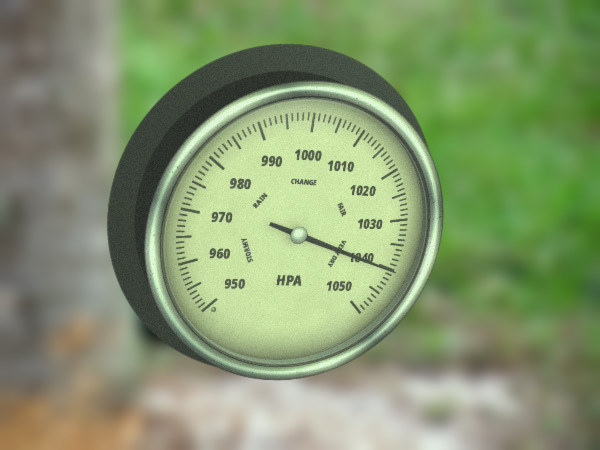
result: 1040,hPa
